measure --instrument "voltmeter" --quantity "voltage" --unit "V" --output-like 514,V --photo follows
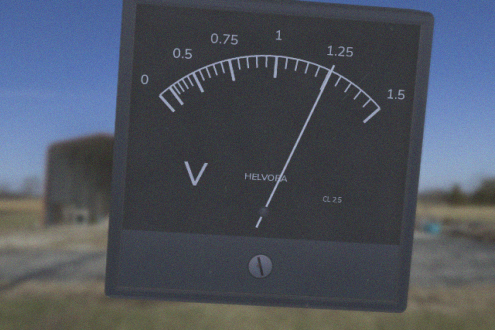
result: 1.25,V
